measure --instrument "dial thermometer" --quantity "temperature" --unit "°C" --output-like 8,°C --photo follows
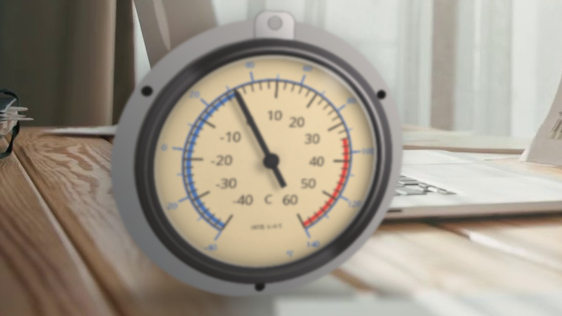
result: 0,°C
